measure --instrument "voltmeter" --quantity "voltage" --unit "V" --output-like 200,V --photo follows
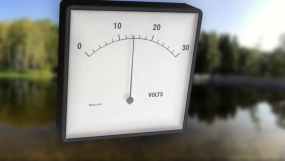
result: 14,V
